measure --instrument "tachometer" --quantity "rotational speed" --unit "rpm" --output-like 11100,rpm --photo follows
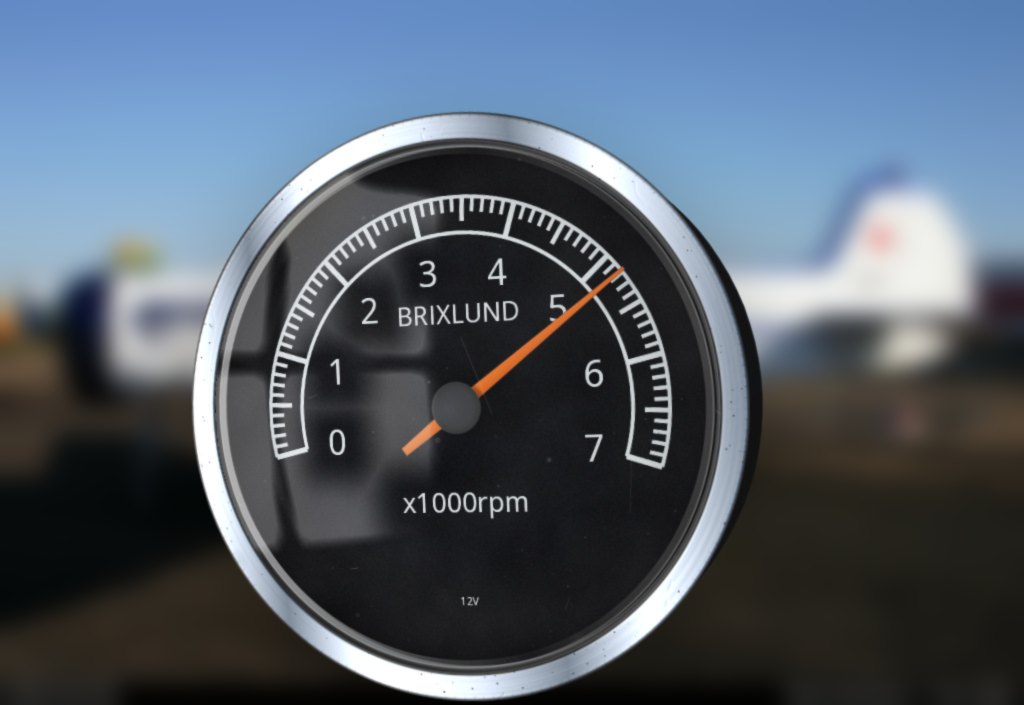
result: 5200,rpm
